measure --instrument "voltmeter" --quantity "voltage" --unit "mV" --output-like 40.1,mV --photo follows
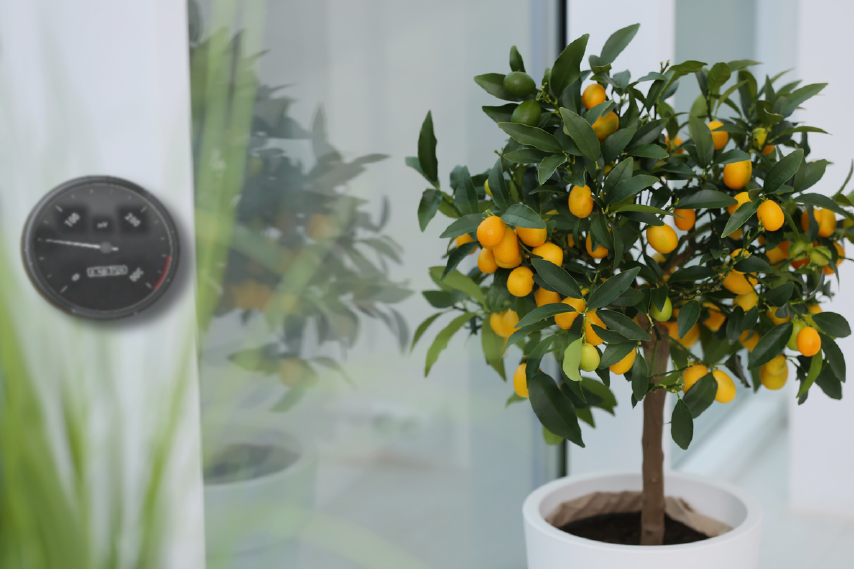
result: 60,mV
